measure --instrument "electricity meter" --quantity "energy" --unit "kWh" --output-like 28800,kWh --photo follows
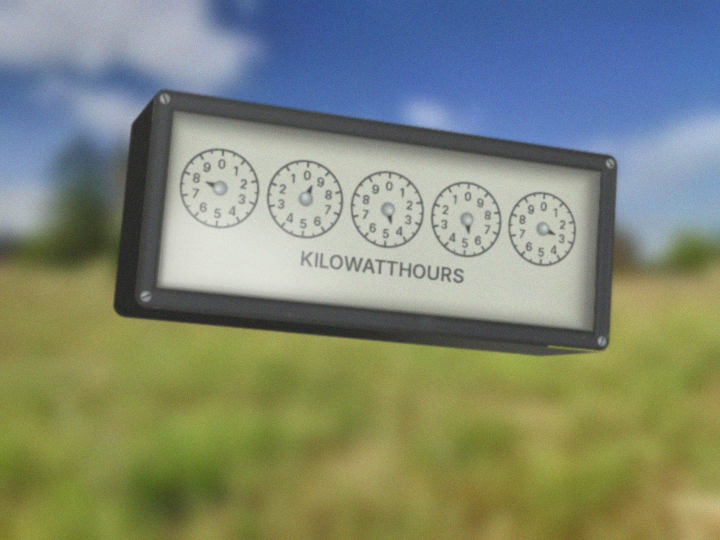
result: 79453,kWh
